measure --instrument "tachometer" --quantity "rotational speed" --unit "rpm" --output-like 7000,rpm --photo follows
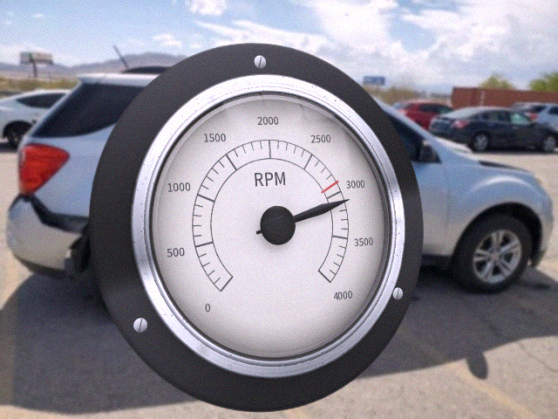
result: 3100,rpm
